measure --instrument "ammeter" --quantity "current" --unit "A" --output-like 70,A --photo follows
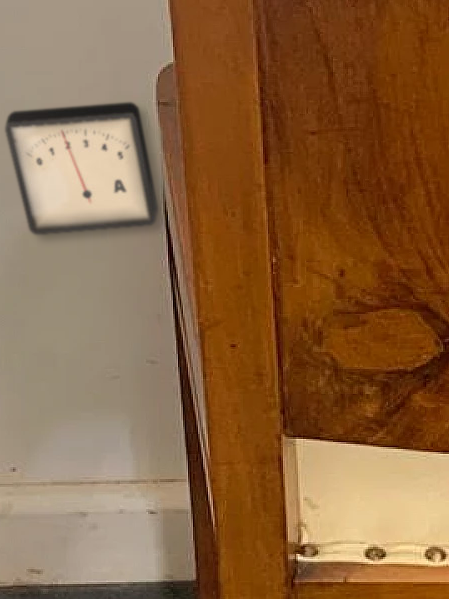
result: 2,A
